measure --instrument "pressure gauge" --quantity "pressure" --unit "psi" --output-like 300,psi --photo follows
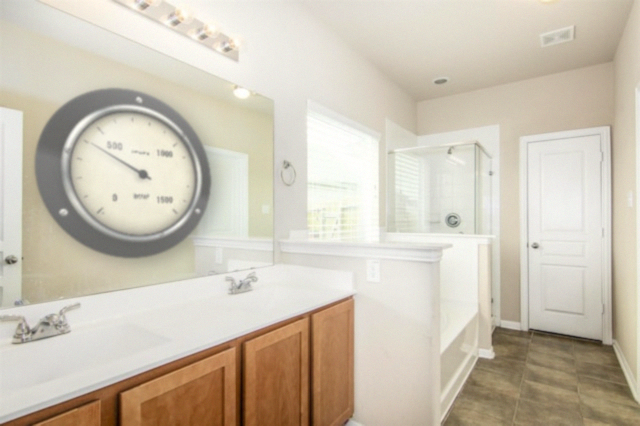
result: 400,psi
